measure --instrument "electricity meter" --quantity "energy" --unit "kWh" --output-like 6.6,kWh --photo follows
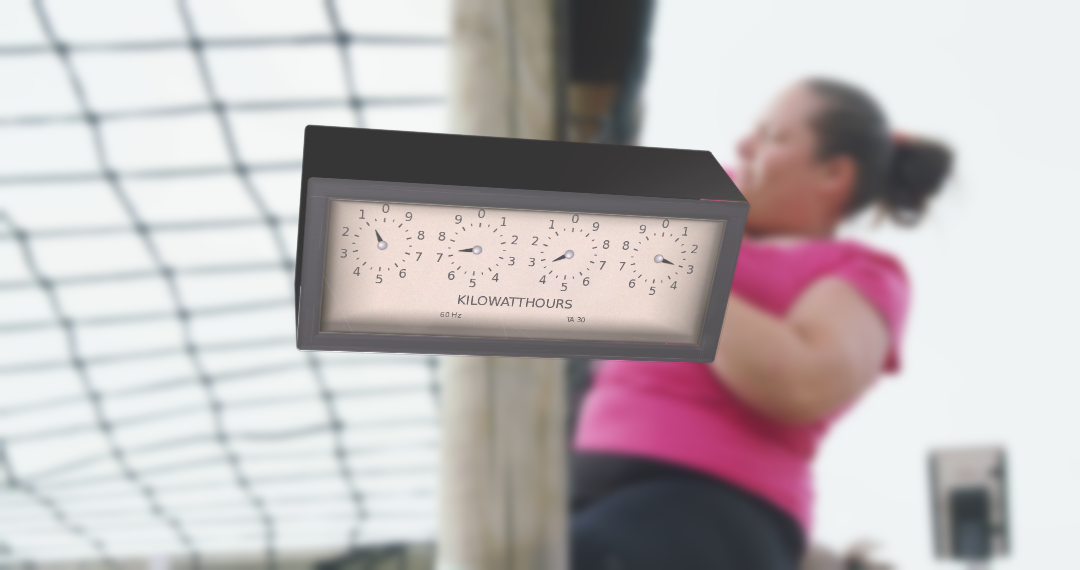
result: 733,kWh
